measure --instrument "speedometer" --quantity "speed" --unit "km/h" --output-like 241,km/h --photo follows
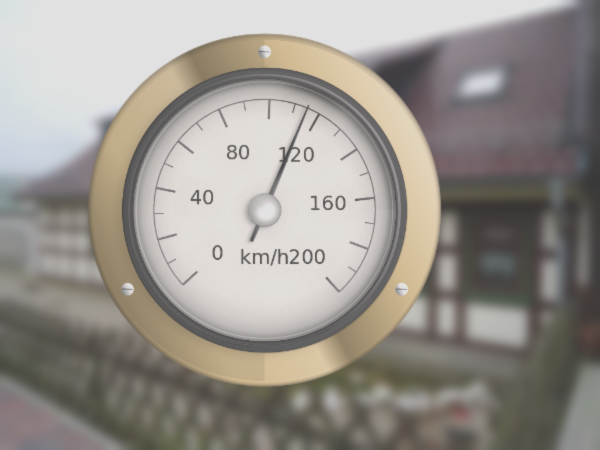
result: 115,km/h
